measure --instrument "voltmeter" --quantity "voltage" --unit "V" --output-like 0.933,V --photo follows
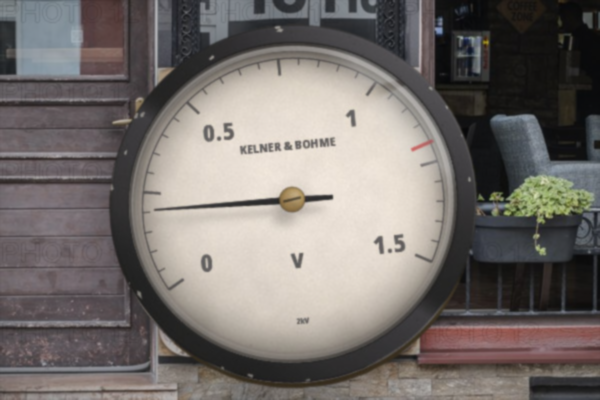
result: 0.2,V
